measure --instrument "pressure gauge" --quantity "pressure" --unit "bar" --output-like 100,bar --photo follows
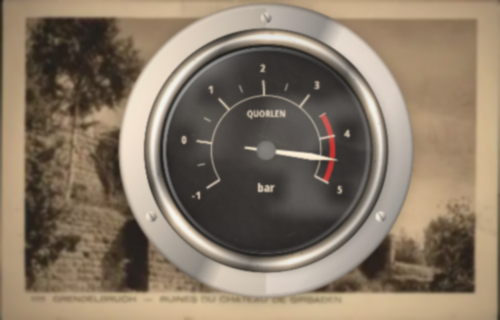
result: 4.5,bar
